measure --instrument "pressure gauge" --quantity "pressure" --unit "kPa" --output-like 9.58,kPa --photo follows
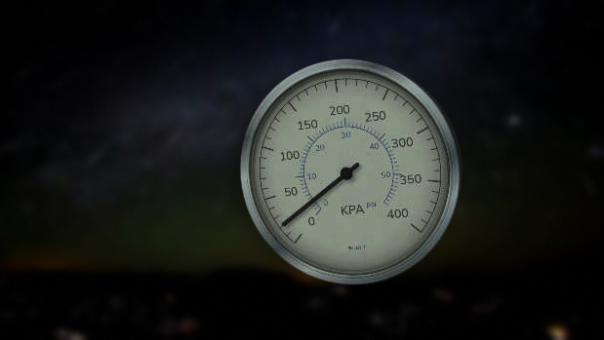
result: 20,kPa
